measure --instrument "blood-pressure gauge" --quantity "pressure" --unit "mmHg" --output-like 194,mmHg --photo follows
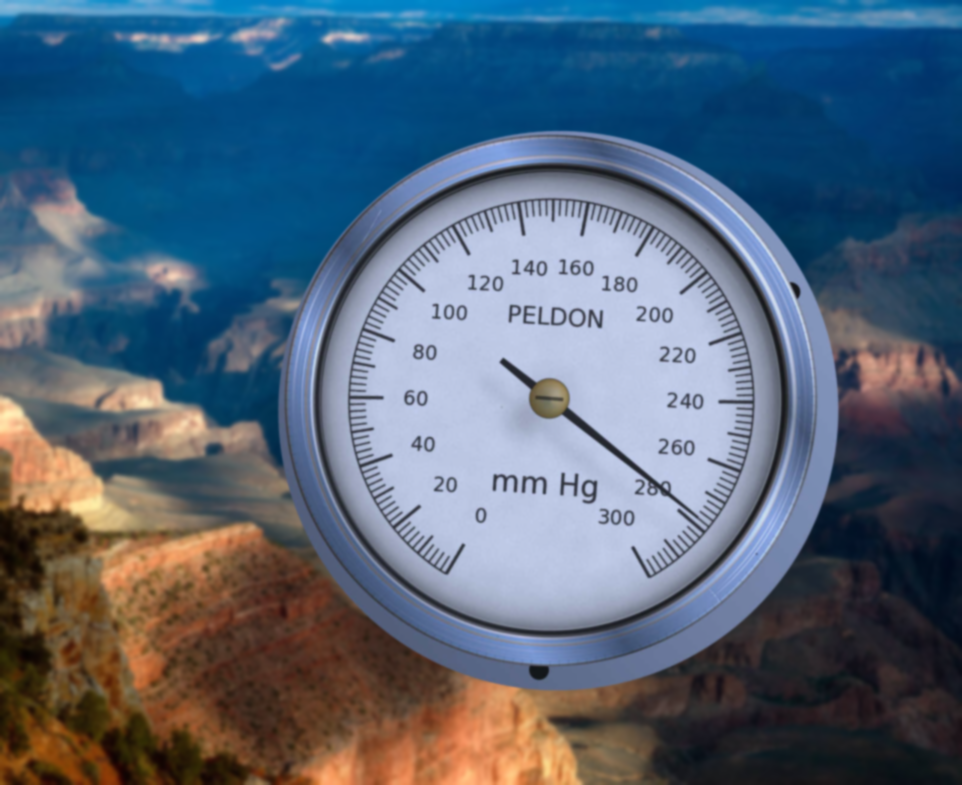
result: 278,mmHg
